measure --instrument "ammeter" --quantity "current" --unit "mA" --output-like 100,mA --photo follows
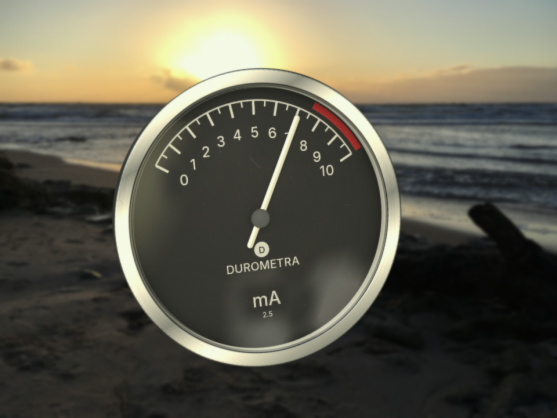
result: 7,mA
